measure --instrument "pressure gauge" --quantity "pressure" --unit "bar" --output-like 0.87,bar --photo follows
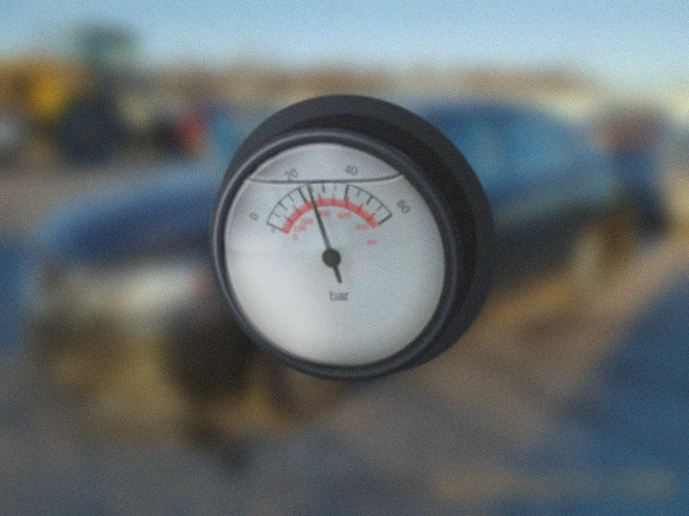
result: 25,bar
